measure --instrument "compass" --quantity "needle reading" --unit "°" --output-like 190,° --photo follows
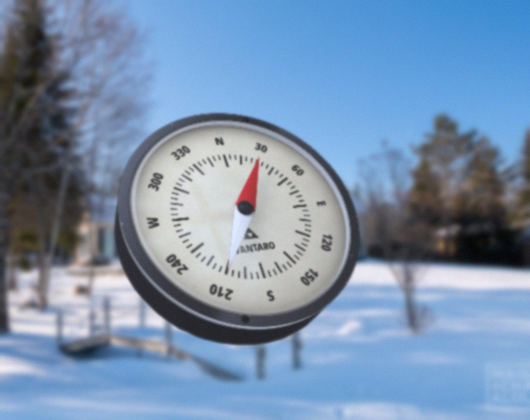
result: 30,°
